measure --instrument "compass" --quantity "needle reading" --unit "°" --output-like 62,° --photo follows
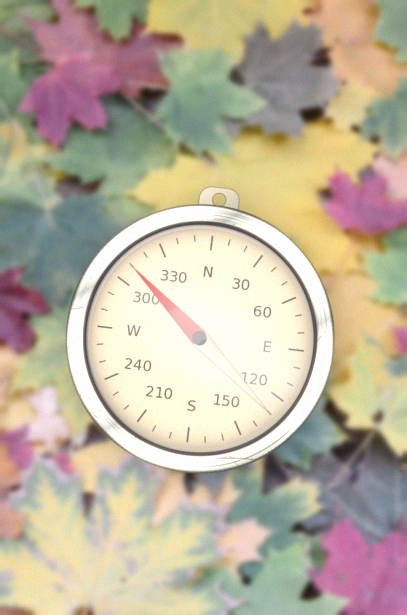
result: 310,°
